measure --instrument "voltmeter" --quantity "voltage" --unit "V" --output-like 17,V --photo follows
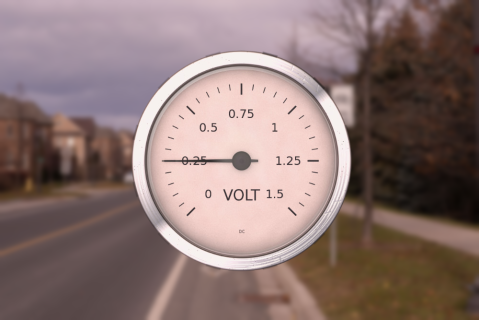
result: 0.25,V
